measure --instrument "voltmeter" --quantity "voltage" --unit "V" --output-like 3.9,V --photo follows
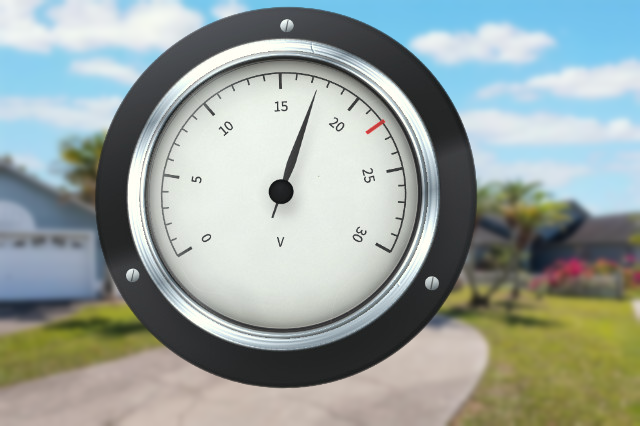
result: 17.5,V
